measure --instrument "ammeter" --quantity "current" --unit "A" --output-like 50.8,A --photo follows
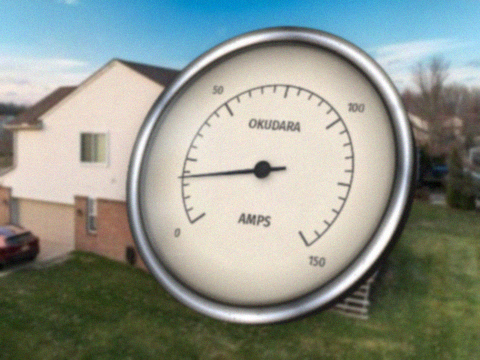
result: 17.5,A
